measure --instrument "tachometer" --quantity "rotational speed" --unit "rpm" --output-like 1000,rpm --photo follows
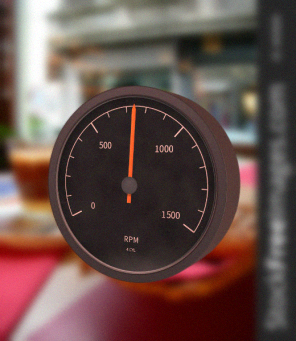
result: 750,rpm
